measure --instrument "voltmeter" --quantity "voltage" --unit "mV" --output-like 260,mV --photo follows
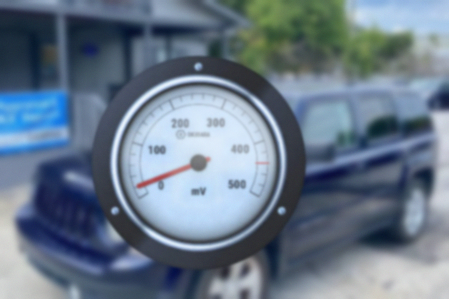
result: 20,mV
